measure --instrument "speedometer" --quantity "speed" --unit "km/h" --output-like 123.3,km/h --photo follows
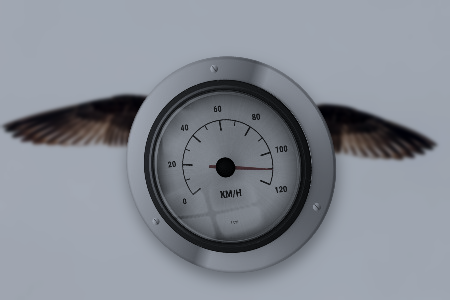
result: 110,km/h
